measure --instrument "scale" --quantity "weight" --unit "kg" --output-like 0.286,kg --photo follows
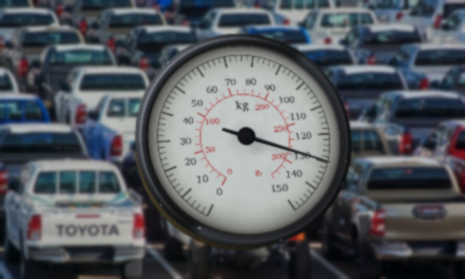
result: 130,kg
